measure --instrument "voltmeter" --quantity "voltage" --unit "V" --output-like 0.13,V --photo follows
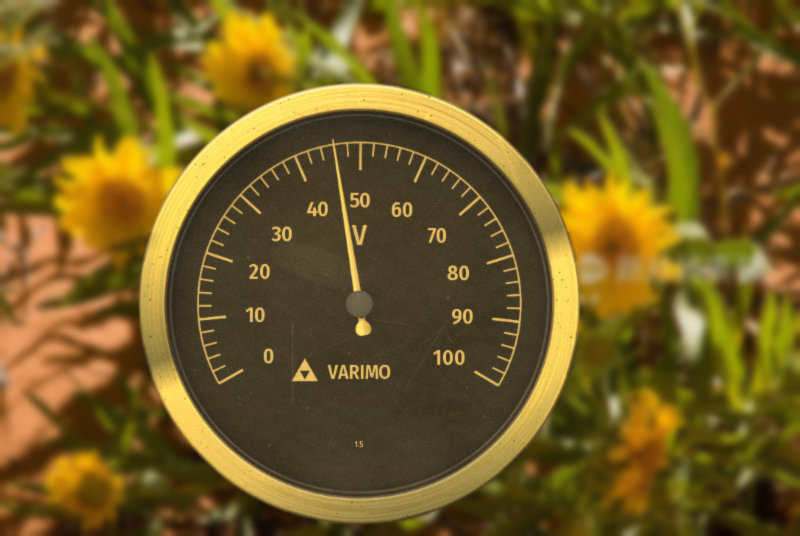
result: 46,V
